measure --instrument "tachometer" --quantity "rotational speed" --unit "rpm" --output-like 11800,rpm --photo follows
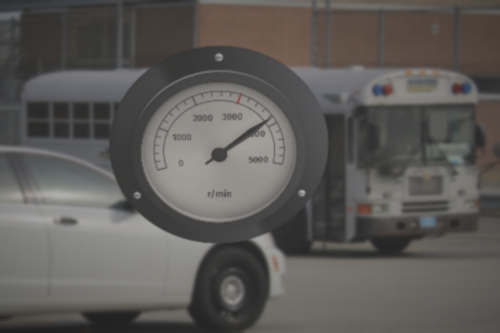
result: 3800,rpm
